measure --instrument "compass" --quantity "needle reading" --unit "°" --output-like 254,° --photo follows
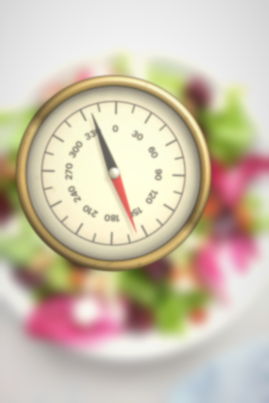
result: 157.5,°
